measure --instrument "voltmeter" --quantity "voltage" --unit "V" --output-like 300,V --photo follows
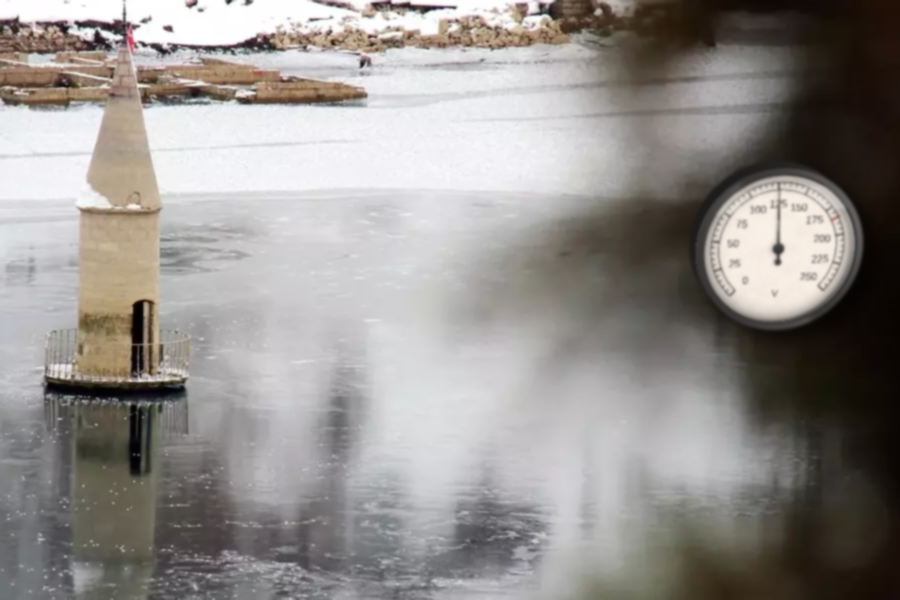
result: 125,V
